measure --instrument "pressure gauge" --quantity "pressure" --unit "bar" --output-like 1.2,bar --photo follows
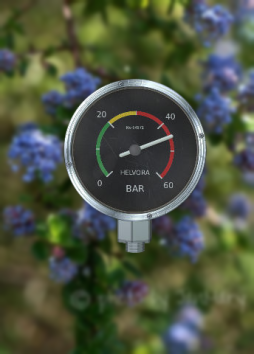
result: 45,bar
